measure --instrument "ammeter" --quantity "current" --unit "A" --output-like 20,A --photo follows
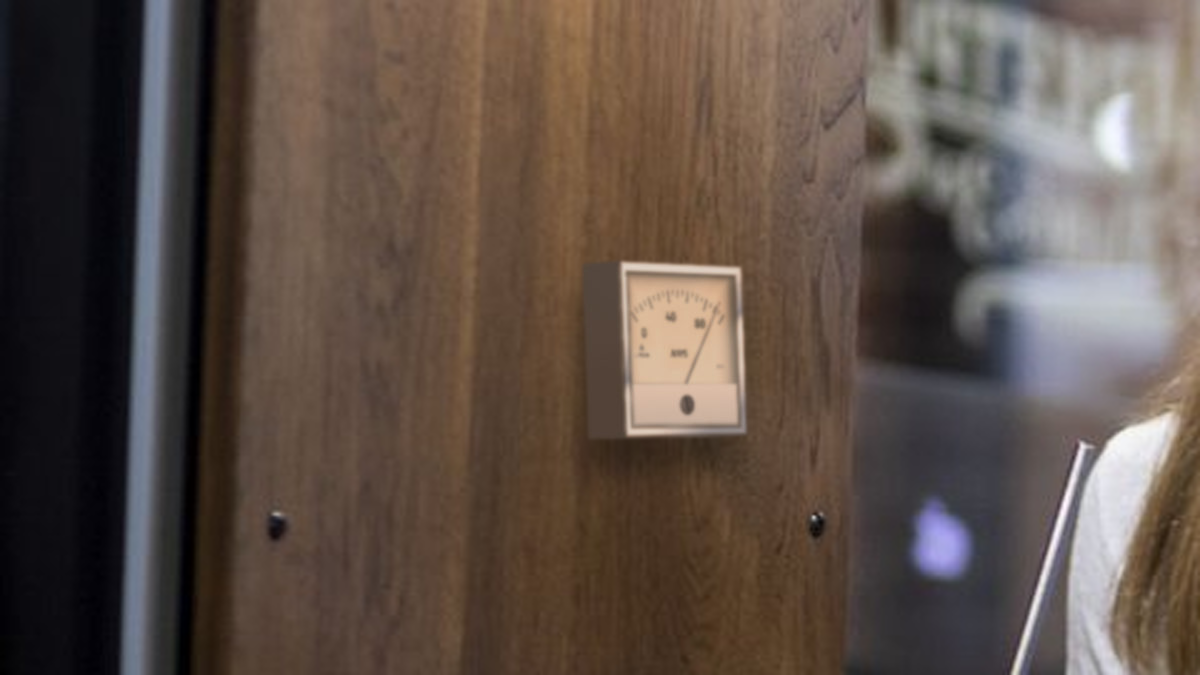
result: 90,A
